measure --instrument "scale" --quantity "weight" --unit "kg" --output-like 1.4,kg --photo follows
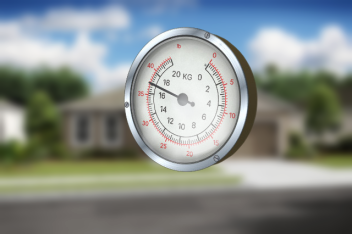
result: 17,kg
